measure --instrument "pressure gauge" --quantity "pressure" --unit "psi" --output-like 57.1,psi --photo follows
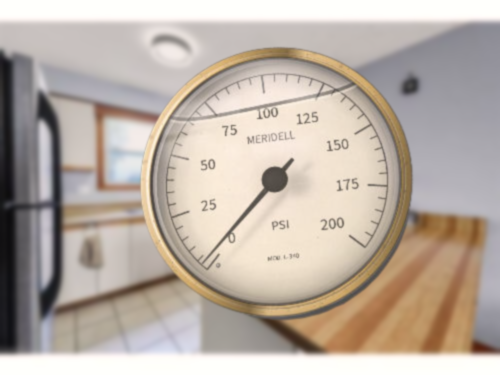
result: 2.5,psi
